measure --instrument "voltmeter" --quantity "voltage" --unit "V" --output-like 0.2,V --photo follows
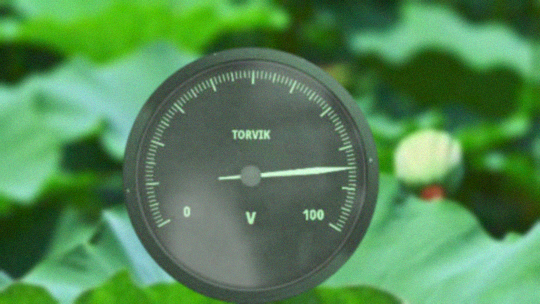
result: 85,V
